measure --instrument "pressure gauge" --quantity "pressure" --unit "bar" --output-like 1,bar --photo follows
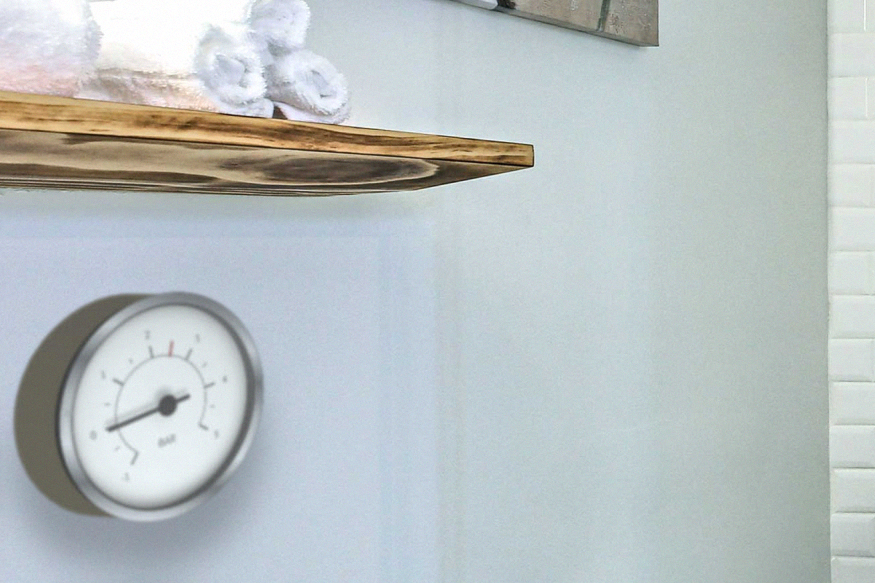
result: 0,bar
